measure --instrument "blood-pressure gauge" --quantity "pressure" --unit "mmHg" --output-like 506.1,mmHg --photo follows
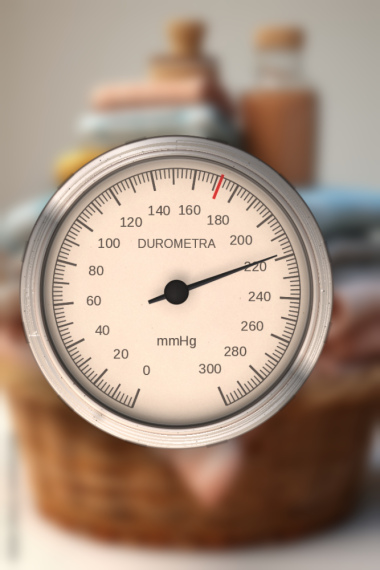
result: 218,mmHg
